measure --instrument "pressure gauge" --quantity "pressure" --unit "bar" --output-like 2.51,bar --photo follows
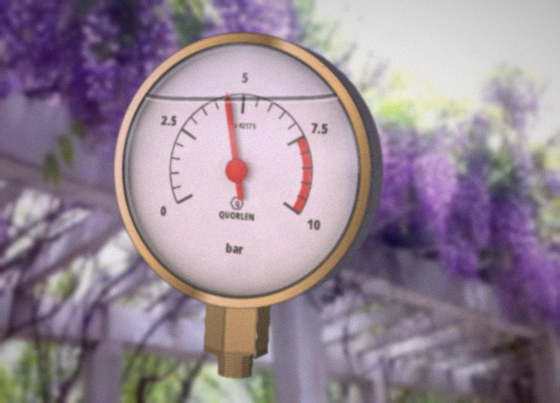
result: 4.5,bar
